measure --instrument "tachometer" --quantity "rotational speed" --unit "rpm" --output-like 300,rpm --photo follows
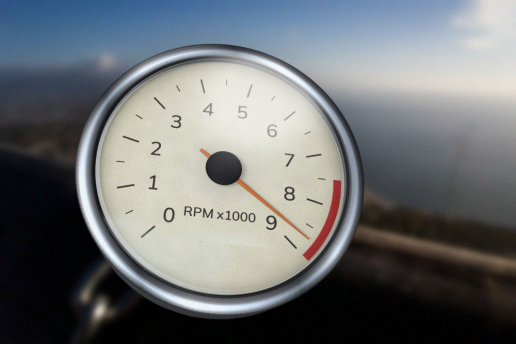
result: 8750,rpm
